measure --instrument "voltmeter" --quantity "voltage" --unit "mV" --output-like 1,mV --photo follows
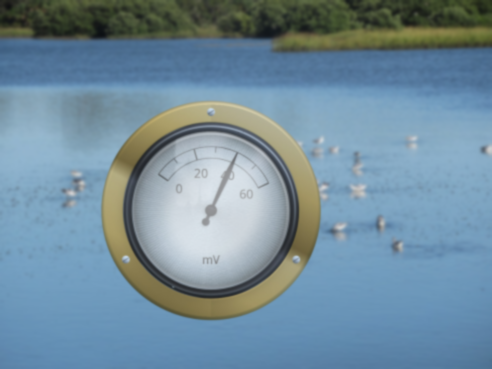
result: 40,mV
